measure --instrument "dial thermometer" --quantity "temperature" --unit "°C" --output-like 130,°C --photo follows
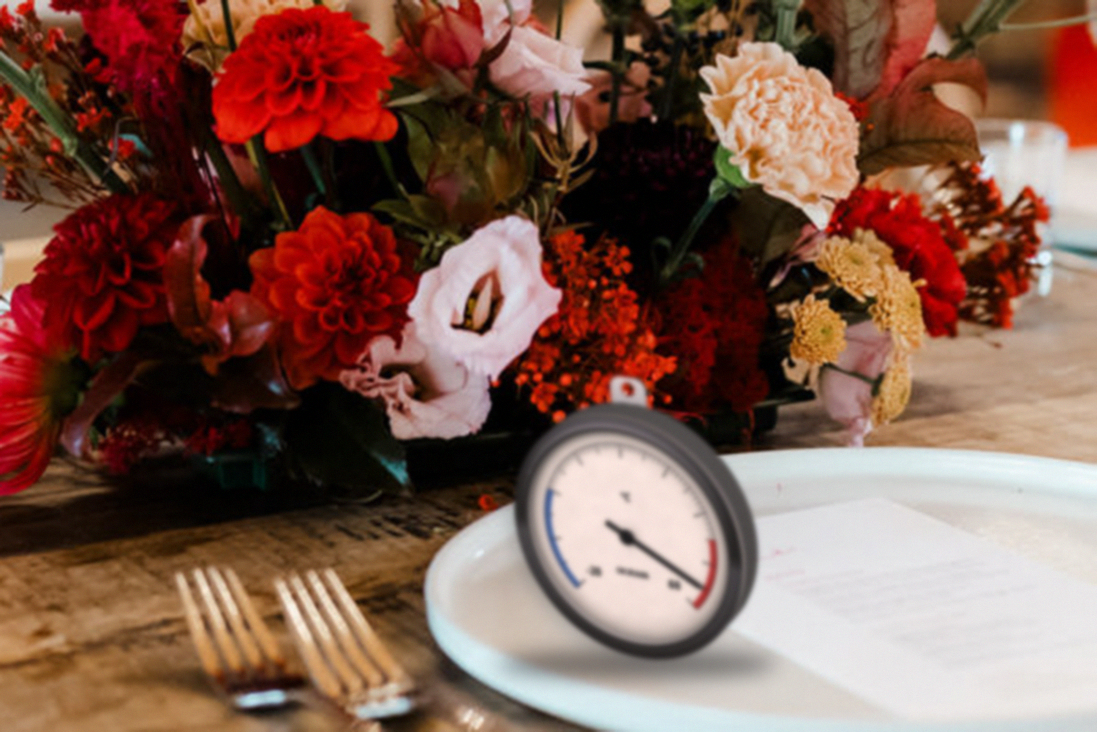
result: 55,°C
